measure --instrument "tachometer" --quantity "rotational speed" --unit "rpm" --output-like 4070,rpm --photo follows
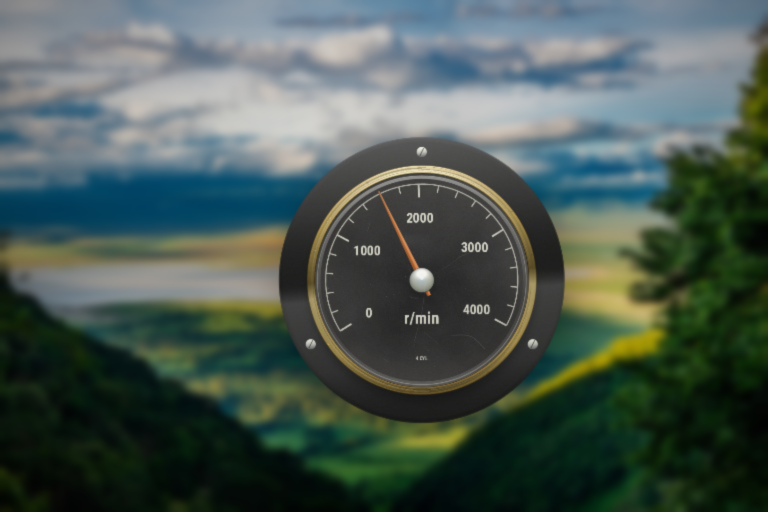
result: 1600,rpm
